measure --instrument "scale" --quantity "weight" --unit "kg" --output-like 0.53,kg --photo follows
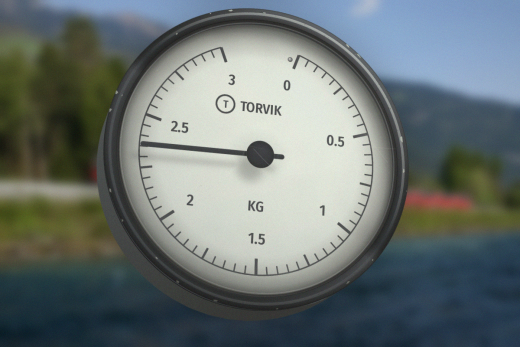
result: 2.35,kg
